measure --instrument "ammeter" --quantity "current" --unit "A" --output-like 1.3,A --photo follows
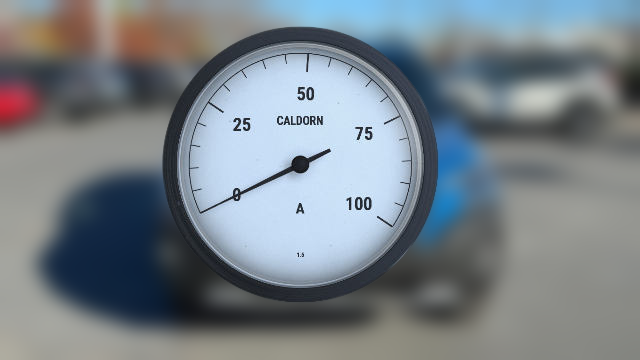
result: 0,A
